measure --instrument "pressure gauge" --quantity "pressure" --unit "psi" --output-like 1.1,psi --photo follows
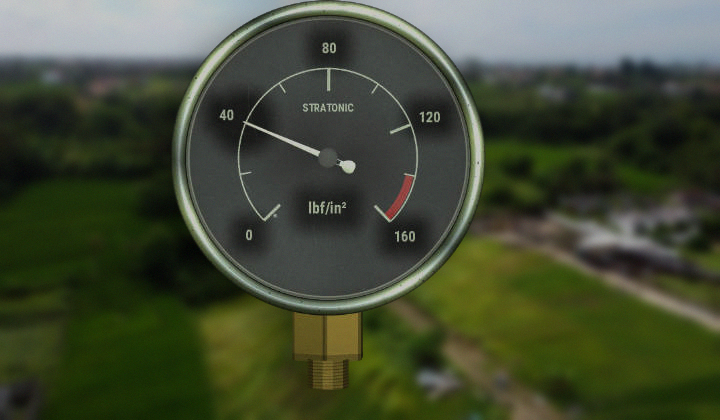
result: 40,psi
